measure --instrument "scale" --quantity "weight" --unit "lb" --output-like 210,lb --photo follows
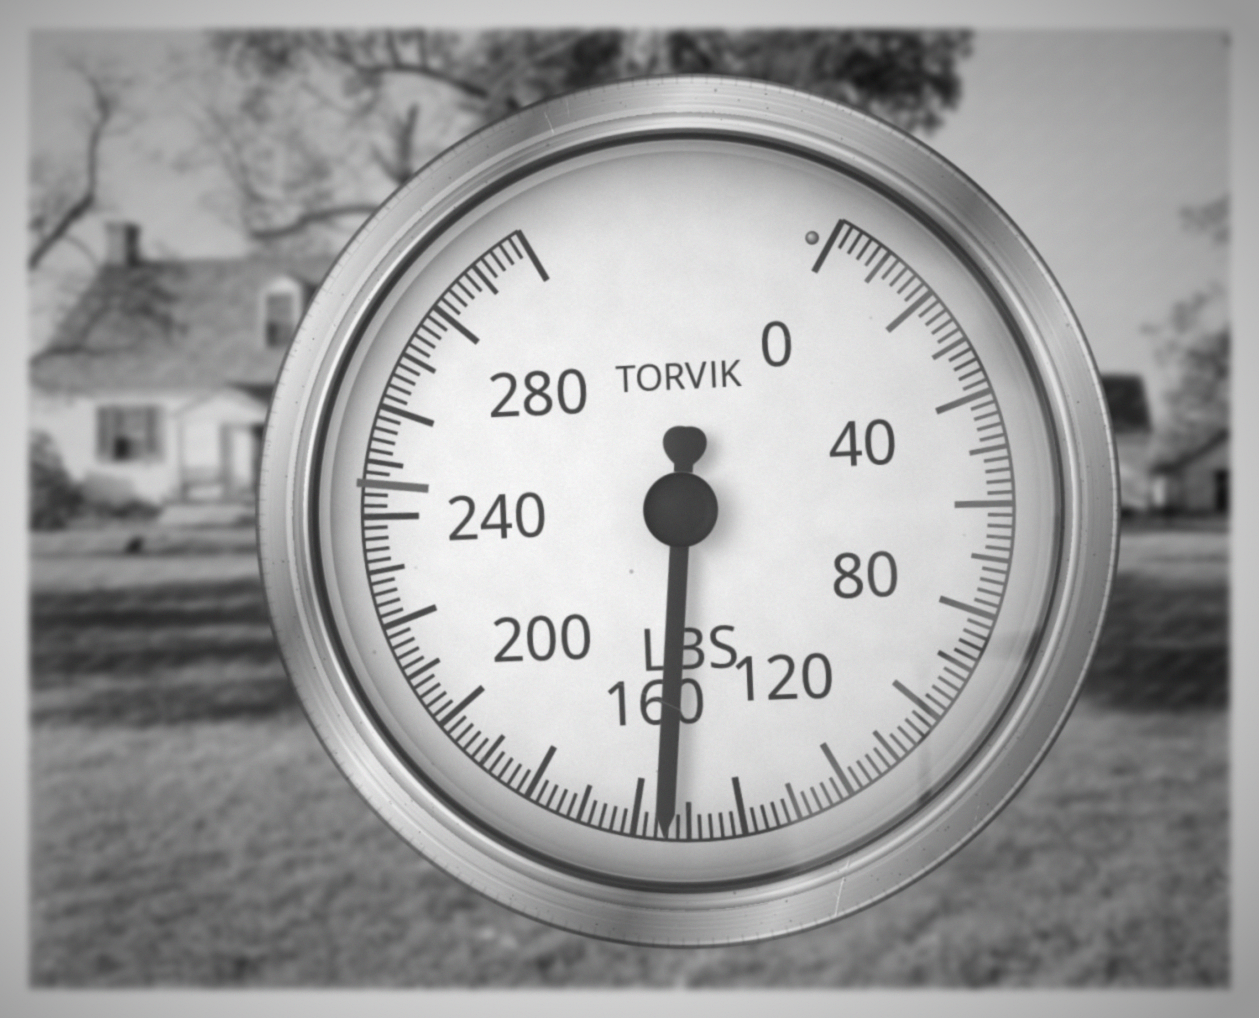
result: 154,lb
